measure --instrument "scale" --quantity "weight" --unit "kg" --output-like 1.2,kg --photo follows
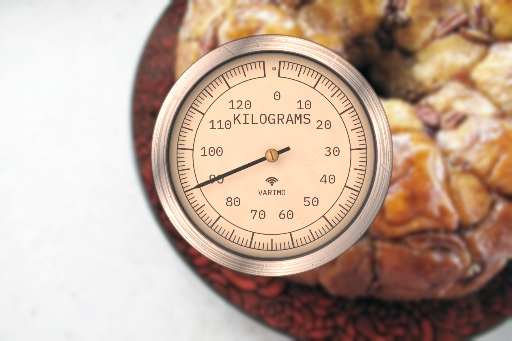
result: 90,kg
